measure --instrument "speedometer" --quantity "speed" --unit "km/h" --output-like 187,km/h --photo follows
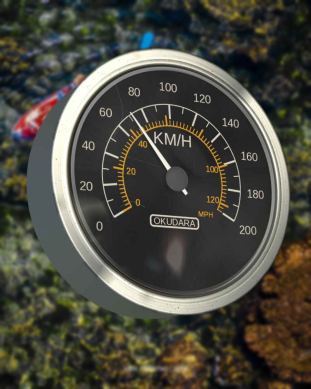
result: 70,km/h
